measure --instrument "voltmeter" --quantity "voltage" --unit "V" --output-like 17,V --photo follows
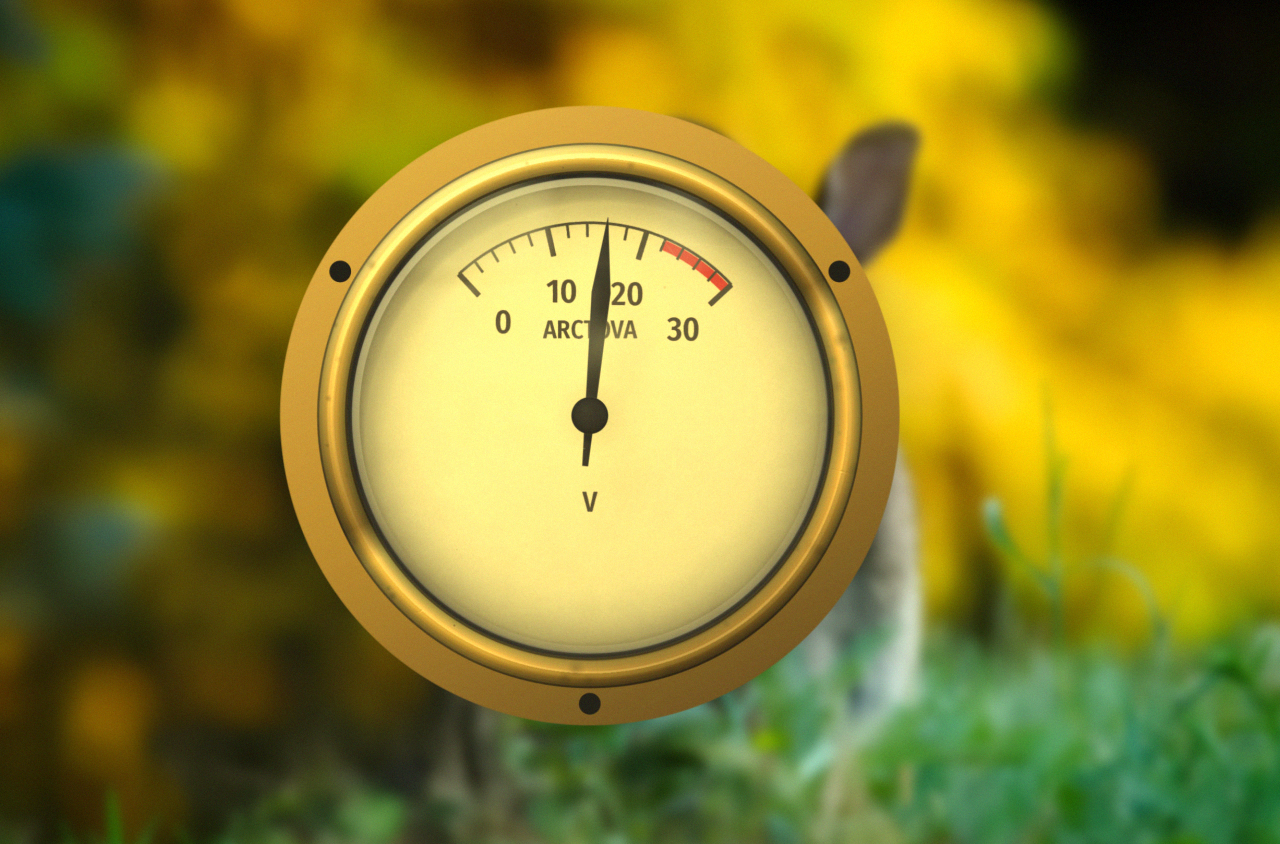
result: 16,V
